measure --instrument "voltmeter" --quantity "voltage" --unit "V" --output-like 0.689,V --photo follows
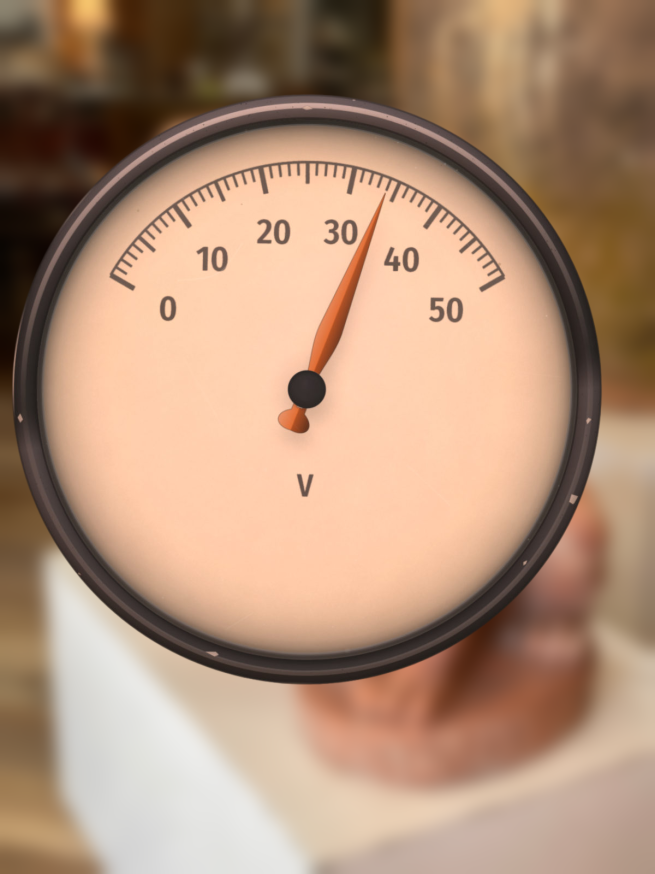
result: 34,V
